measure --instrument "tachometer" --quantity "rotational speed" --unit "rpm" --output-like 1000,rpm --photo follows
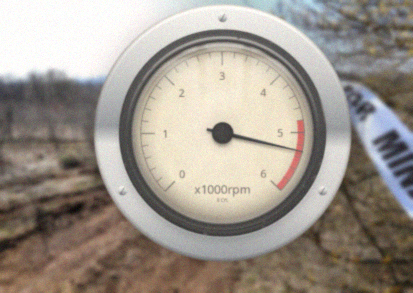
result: 5300,rpm
